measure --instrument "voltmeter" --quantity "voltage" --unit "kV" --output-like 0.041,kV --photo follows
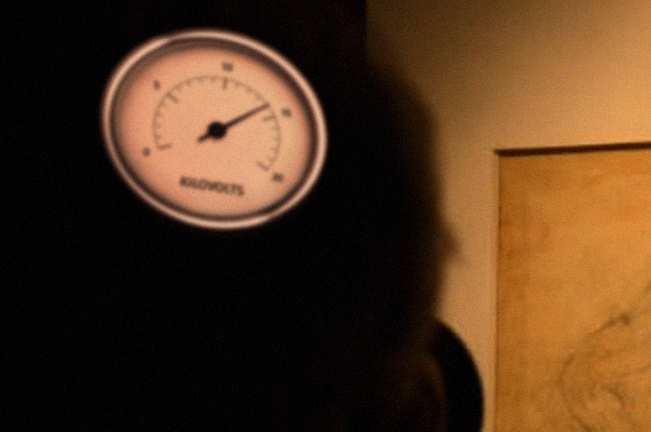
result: 14,kV
